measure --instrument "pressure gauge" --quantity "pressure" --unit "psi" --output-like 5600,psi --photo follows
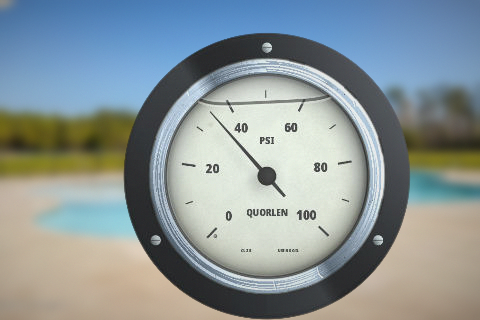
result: 35,psi
